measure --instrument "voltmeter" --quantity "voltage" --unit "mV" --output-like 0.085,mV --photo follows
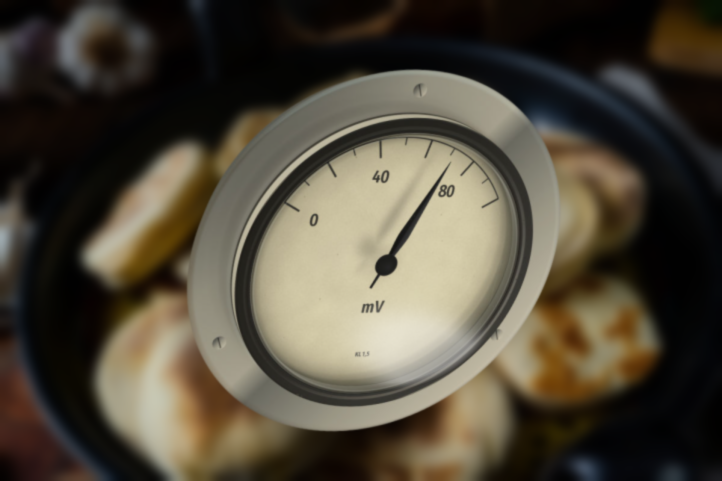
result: 70,mV
